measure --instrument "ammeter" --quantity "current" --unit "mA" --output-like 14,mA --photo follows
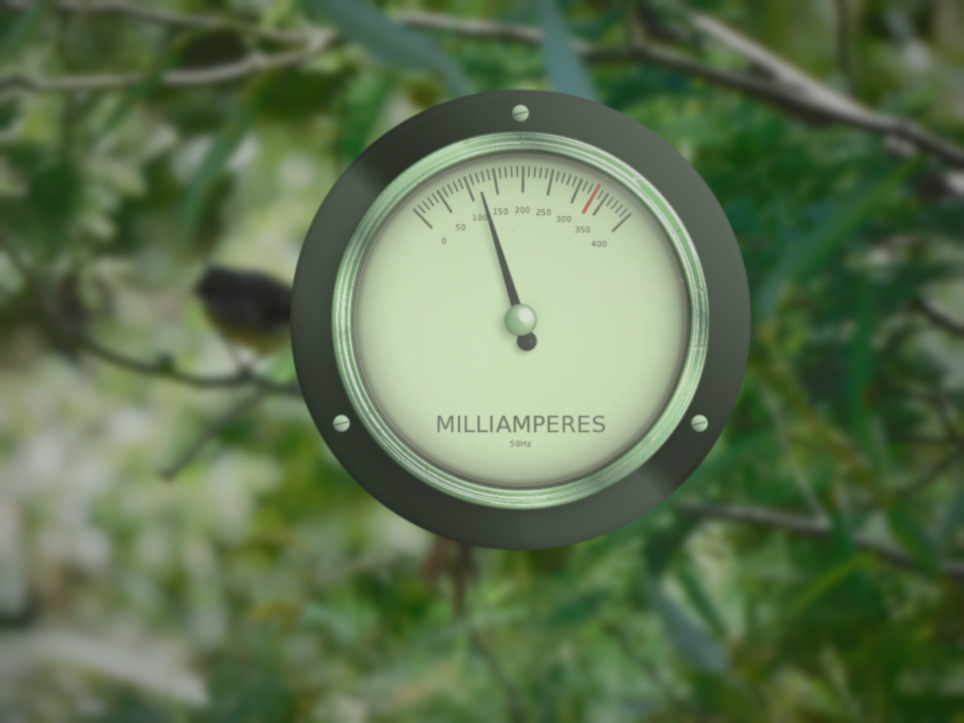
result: 120,mA
